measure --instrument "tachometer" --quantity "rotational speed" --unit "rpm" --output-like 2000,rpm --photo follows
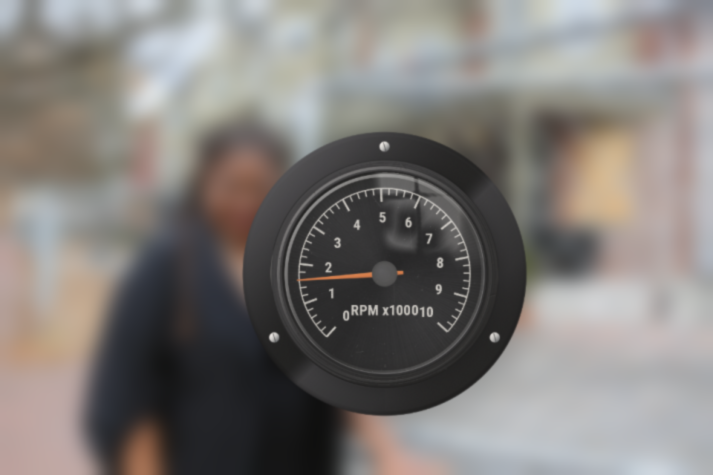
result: 1600,rpm
